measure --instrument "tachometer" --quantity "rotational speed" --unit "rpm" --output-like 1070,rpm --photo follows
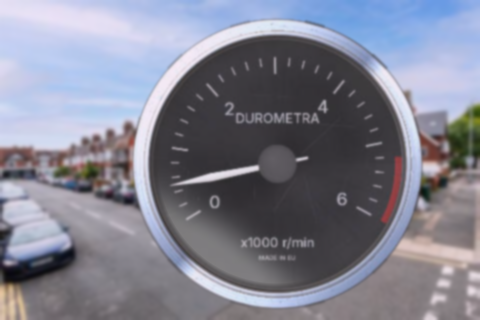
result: 500,rpm
